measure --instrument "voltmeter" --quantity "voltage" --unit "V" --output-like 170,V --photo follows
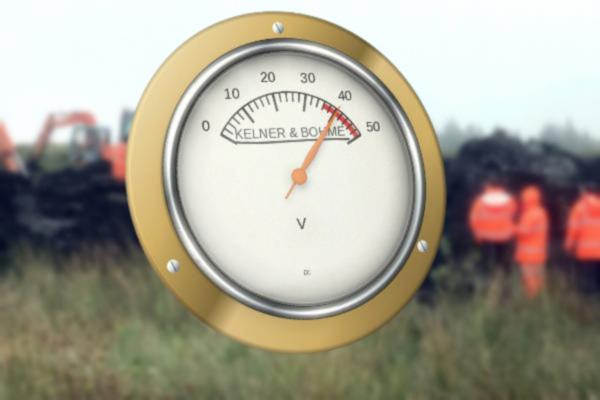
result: 40,V
